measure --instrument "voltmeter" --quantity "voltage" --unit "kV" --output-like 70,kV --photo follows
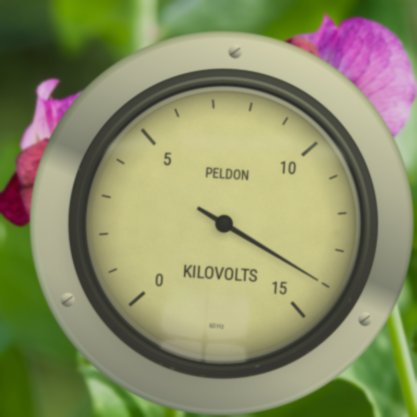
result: 14,kV
